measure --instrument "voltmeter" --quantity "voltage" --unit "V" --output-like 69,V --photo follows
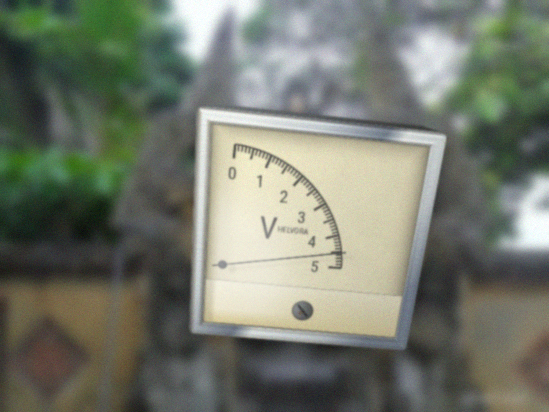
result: 4.5,V
